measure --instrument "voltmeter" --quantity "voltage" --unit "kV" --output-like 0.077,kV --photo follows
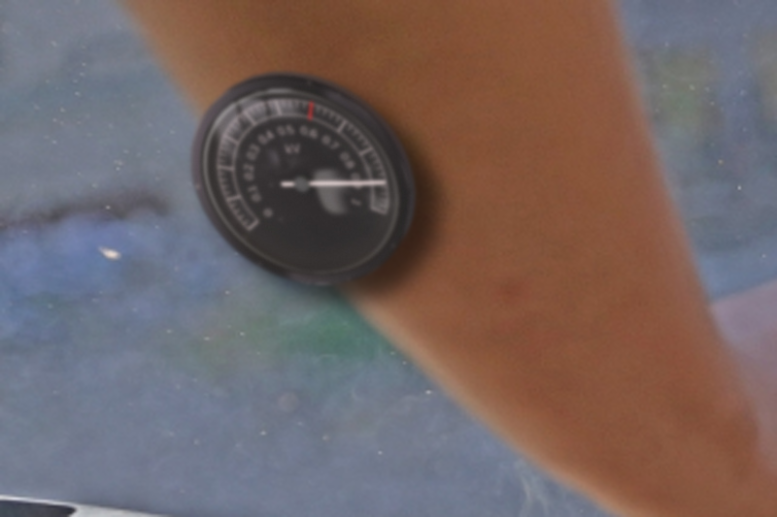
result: 0.9,kV
